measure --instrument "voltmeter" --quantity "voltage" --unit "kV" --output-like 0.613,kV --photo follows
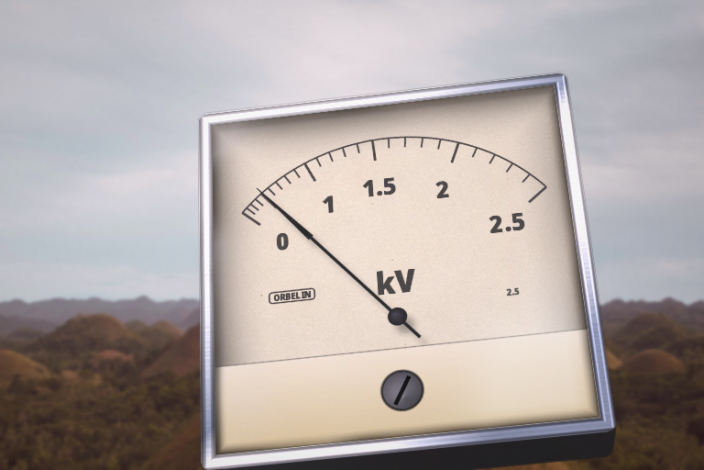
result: 0.5,kV
